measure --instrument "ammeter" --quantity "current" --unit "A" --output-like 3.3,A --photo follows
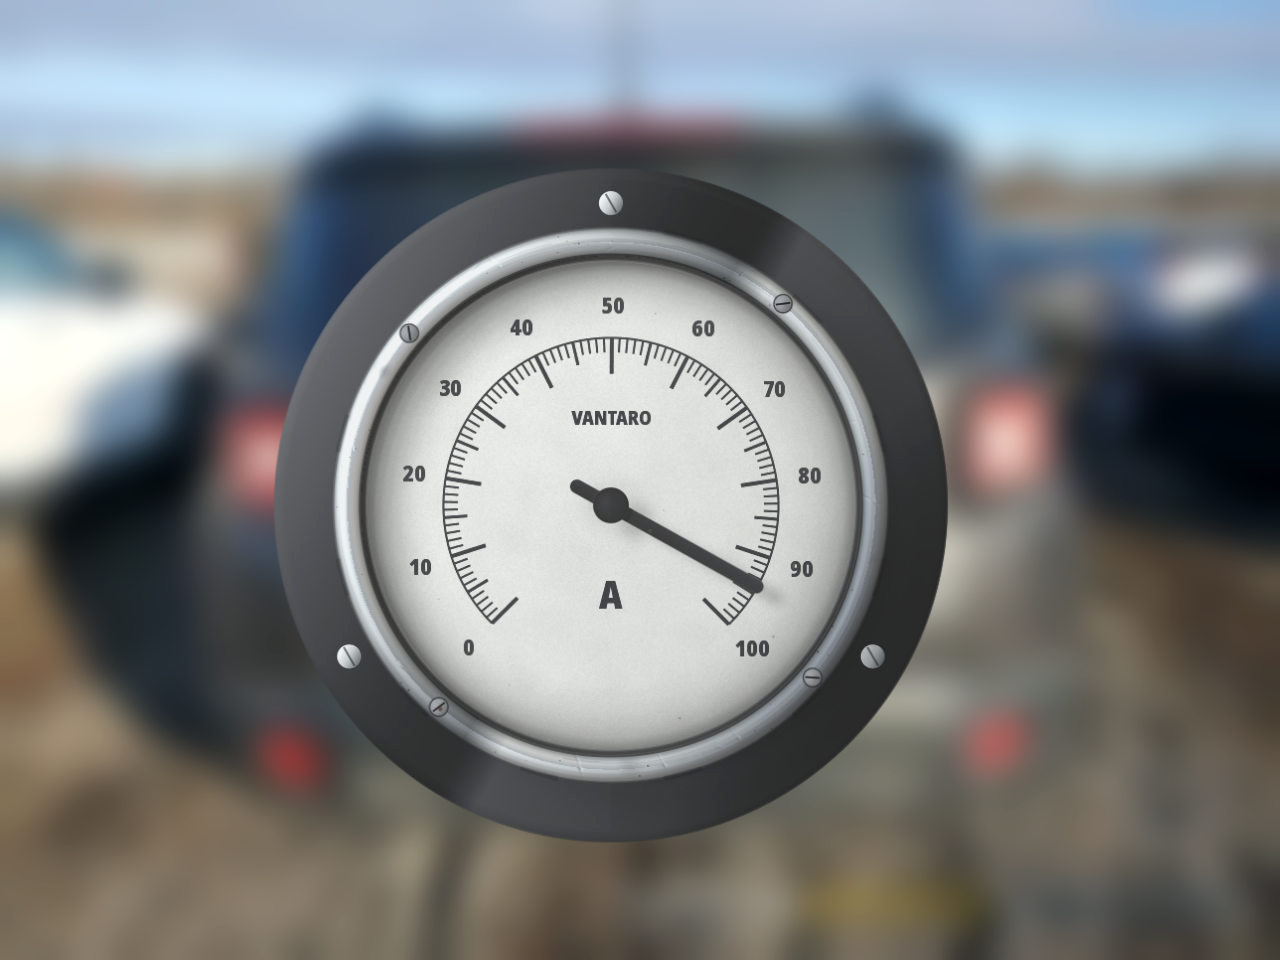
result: 94,A
